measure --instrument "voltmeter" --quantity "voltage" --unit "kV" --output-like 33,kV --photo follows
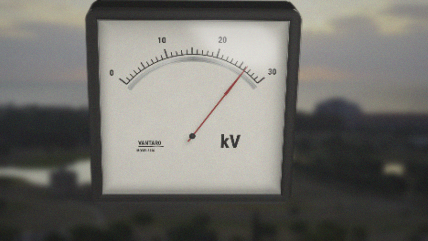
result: 26,kV
